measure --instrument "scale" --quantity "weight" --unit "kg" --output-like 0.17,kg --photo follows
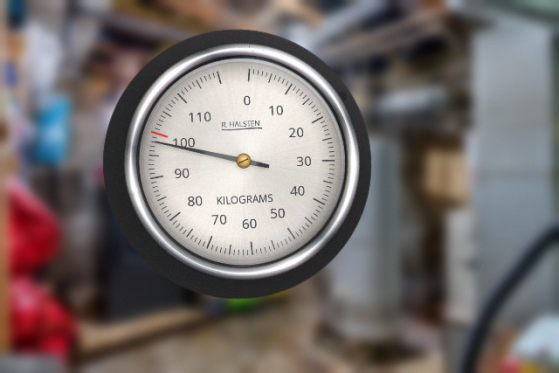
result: 98,kg
